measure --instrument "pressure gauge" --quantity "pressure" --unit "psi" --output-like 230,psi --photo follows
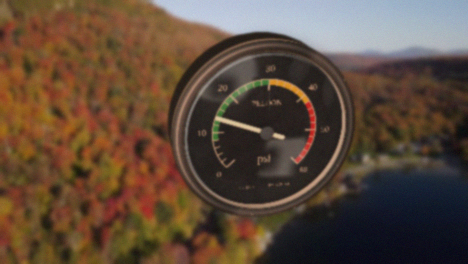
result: 14,psi
